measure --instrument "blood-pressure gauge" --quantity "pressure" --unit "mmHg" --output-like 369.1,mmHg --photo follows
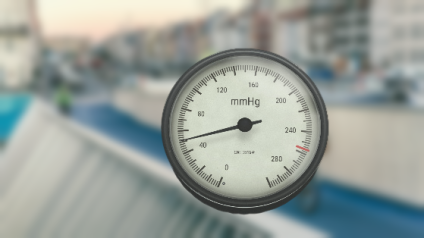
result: 50,mmHg
